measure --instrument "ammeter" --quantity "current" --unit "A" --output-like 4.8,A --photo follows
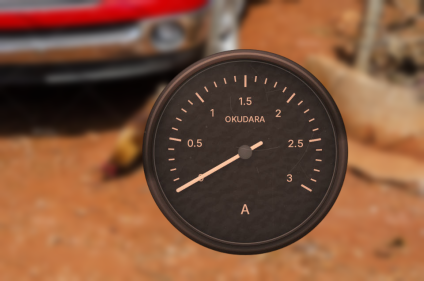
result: 0,A
